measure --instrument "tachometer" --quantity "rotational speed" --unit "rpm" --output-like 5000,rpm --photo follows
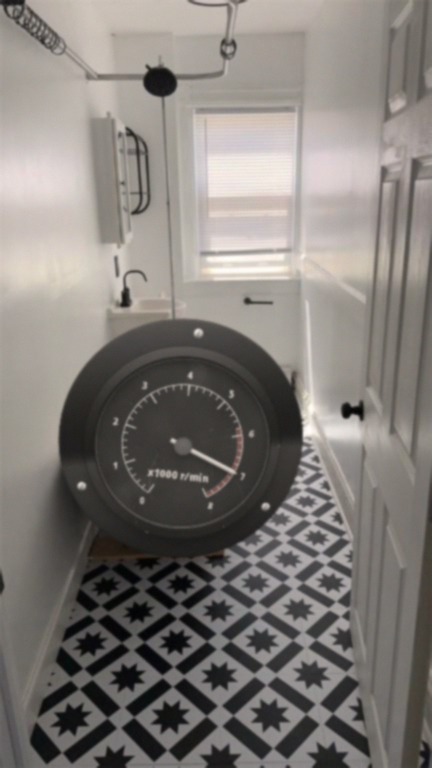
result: 7000,rpm
